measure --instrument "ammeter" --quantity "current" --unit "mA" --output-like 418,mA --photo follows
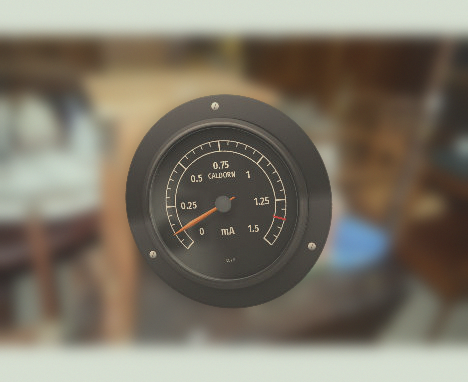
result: 0.1,mA
